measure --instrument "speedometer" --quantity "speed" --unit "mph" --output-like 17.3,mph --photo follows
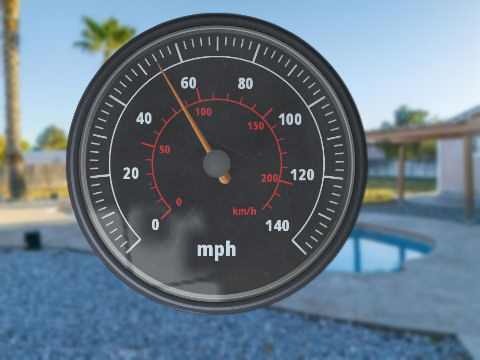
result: 54,mph
